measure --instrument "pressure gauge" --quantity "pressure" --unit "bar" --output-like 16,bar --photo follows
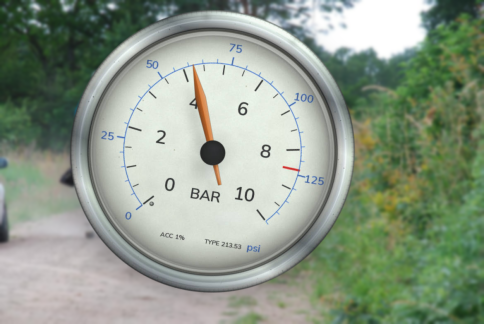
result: 4.25,bar
